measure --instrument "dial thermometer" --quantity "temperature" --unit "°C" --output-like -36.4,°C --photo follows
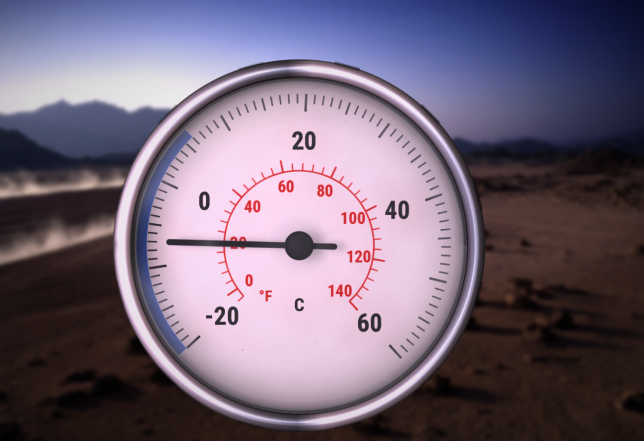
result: -7,°C
